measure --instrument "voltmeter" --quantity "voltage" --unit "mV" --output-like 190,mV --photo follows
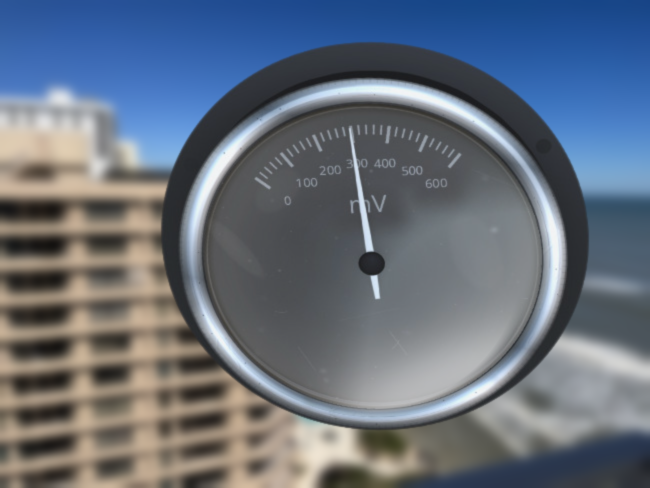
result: 300,mV
